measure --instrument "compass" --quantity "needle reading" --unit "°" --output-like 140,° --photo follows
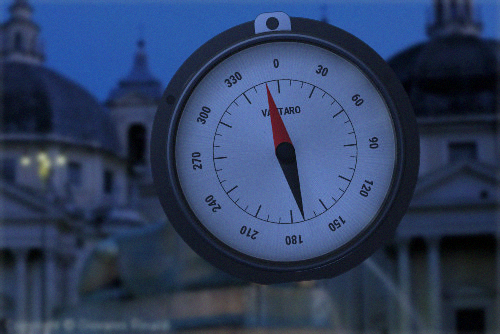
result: 350,°
